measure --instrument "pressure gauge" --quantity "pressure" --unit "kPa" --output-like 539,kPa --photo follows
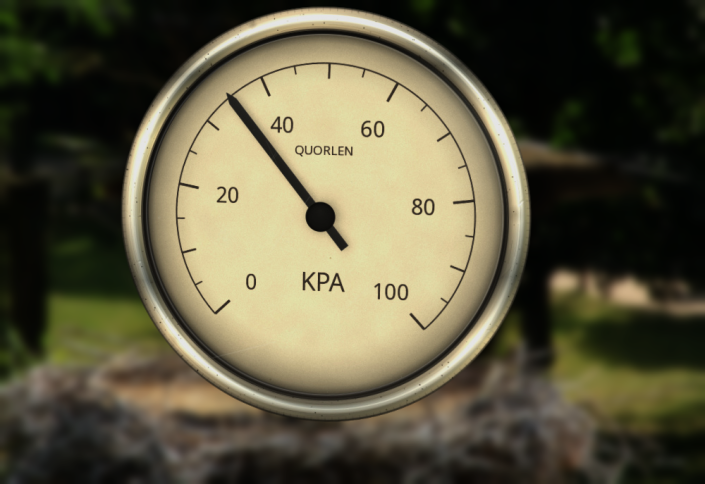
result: 35,kPa
